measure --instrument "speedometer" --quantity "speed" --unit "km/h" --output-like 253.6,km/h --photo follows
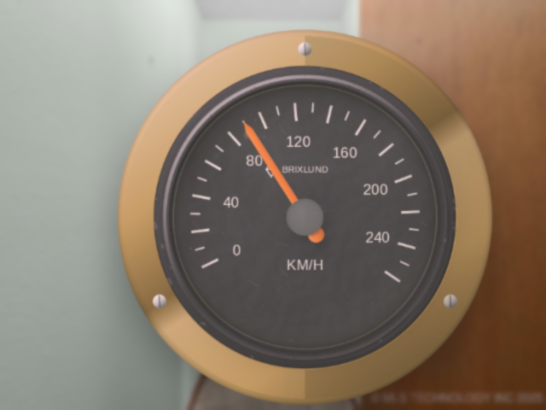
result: 90,km/h
